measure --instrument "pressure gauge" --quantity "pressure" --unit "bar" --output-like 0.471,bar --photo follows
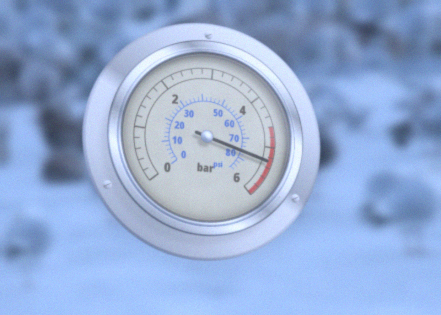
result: 5.3,bar
